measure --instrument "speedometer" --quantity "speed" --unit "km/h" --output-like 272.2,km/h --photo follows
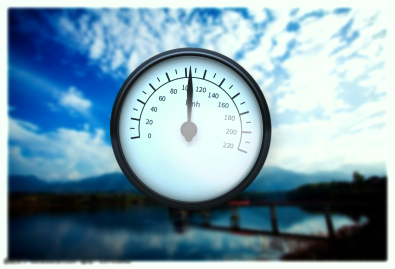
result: 105,km/h
